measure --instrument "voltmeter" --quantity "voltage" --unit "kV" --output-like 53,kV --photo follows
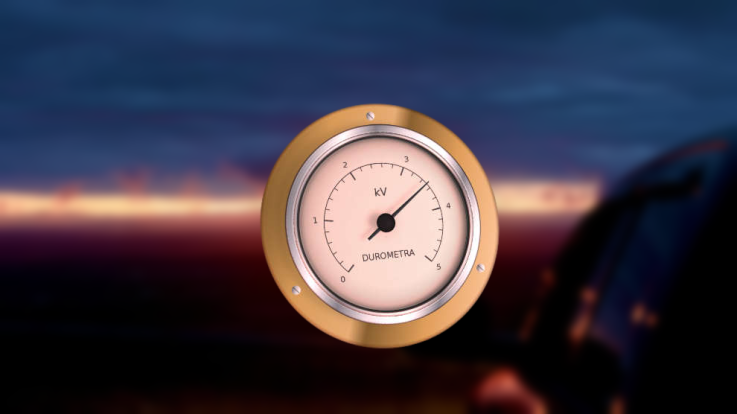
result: 3.5,kV
